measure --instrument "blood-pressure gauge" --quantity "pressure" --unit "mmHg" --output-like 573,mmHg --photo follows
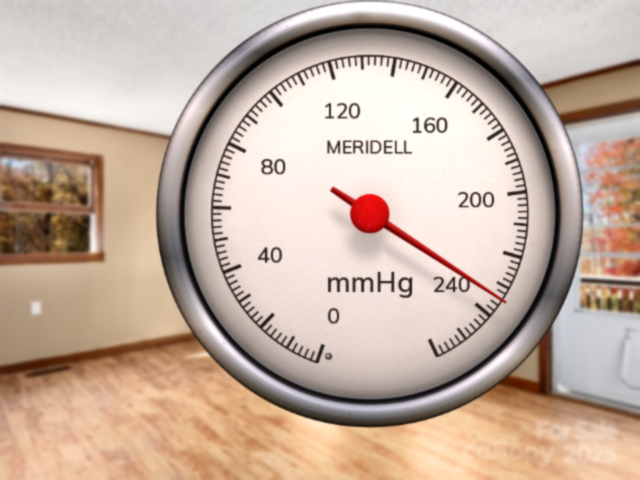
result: 234,mmHg
